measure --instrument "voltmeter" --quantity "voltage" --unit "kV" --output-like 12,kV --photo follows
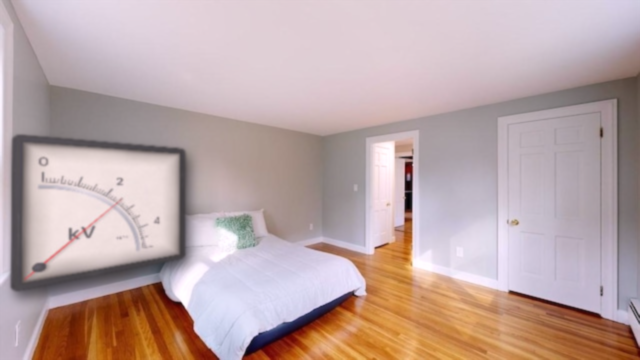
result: 2.5,kV
